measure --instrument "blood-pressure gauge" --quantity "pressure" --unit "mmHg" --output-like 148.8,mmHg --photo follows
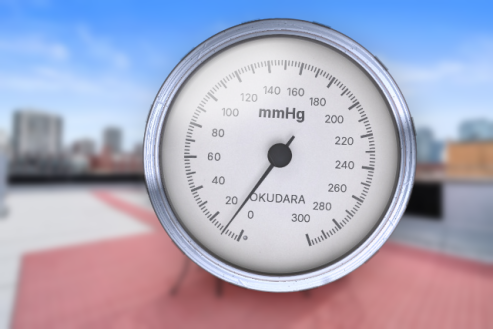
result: 10,mmHg
